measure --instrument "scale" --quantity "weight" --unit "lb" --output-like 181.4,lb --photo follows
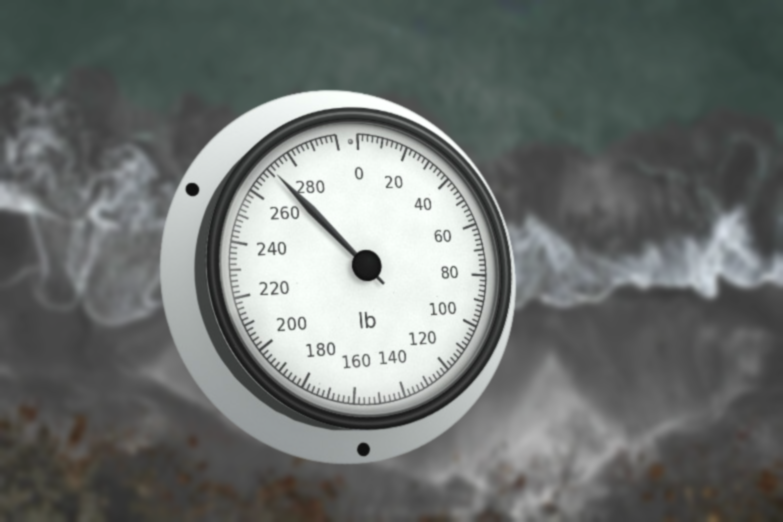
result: 270,lb
